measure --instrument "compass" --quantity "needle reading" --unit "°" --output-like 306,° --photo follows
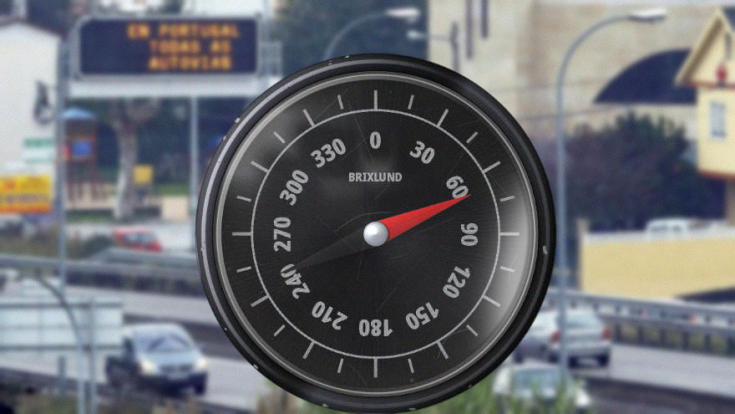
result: 67.5,°
